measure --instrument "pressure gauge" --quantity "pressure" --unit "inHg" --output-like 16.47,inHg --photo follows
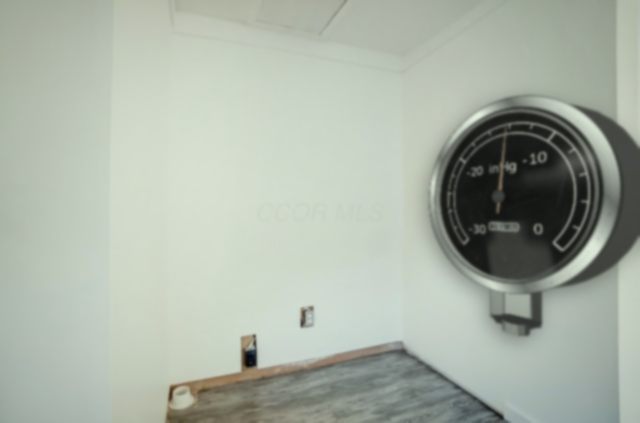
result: -14,inHg
